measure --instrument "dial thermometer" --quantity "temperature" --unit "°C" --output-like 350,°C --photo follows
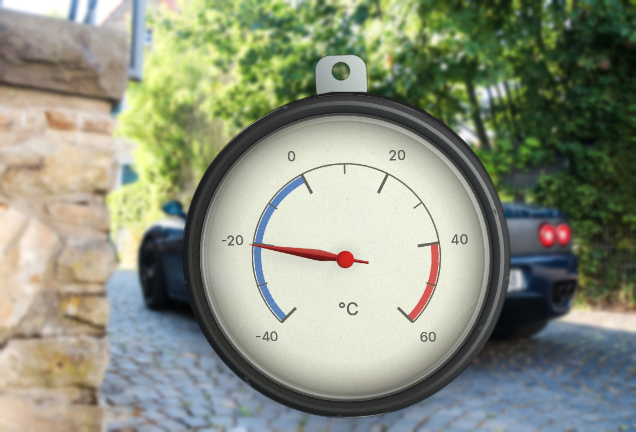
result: -20,°C
